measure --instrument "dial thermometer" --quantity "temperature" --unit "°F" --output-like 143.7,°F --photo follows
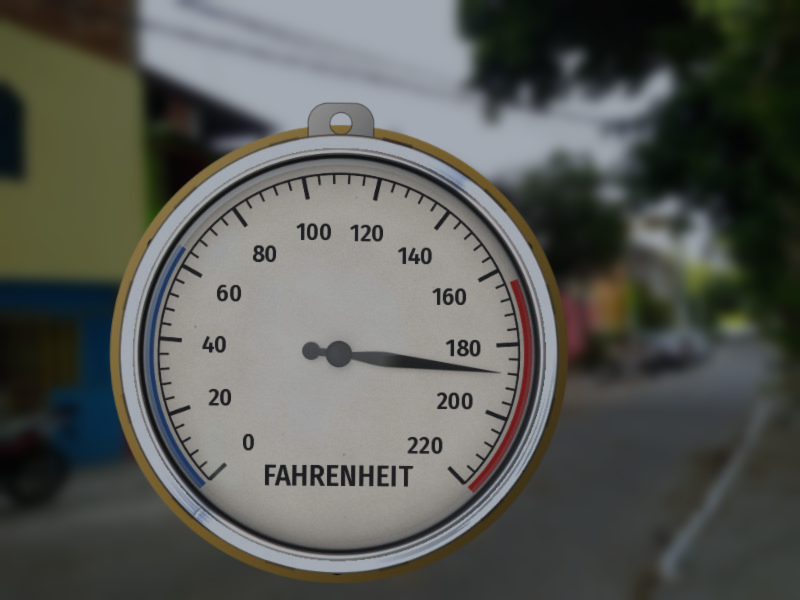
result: 188,°F
